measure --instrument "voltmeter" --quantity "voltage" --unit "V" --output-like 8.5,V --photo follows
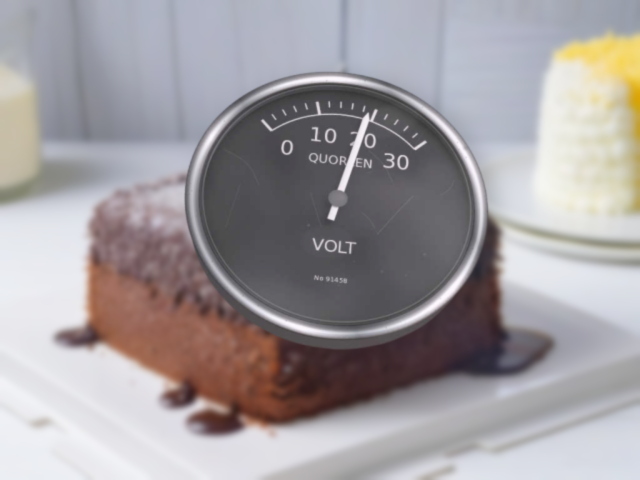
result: 19,V
